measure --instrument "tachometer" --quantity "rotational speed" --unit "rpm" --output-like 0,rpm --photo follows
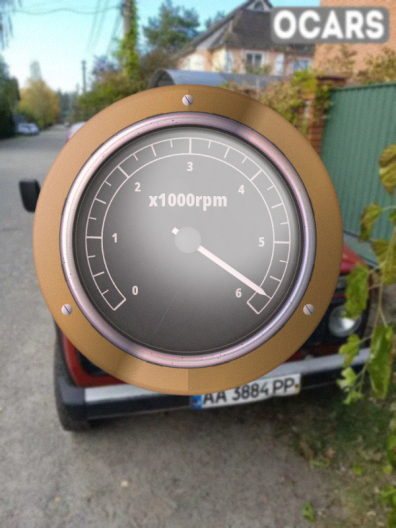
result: 5750,rpm
